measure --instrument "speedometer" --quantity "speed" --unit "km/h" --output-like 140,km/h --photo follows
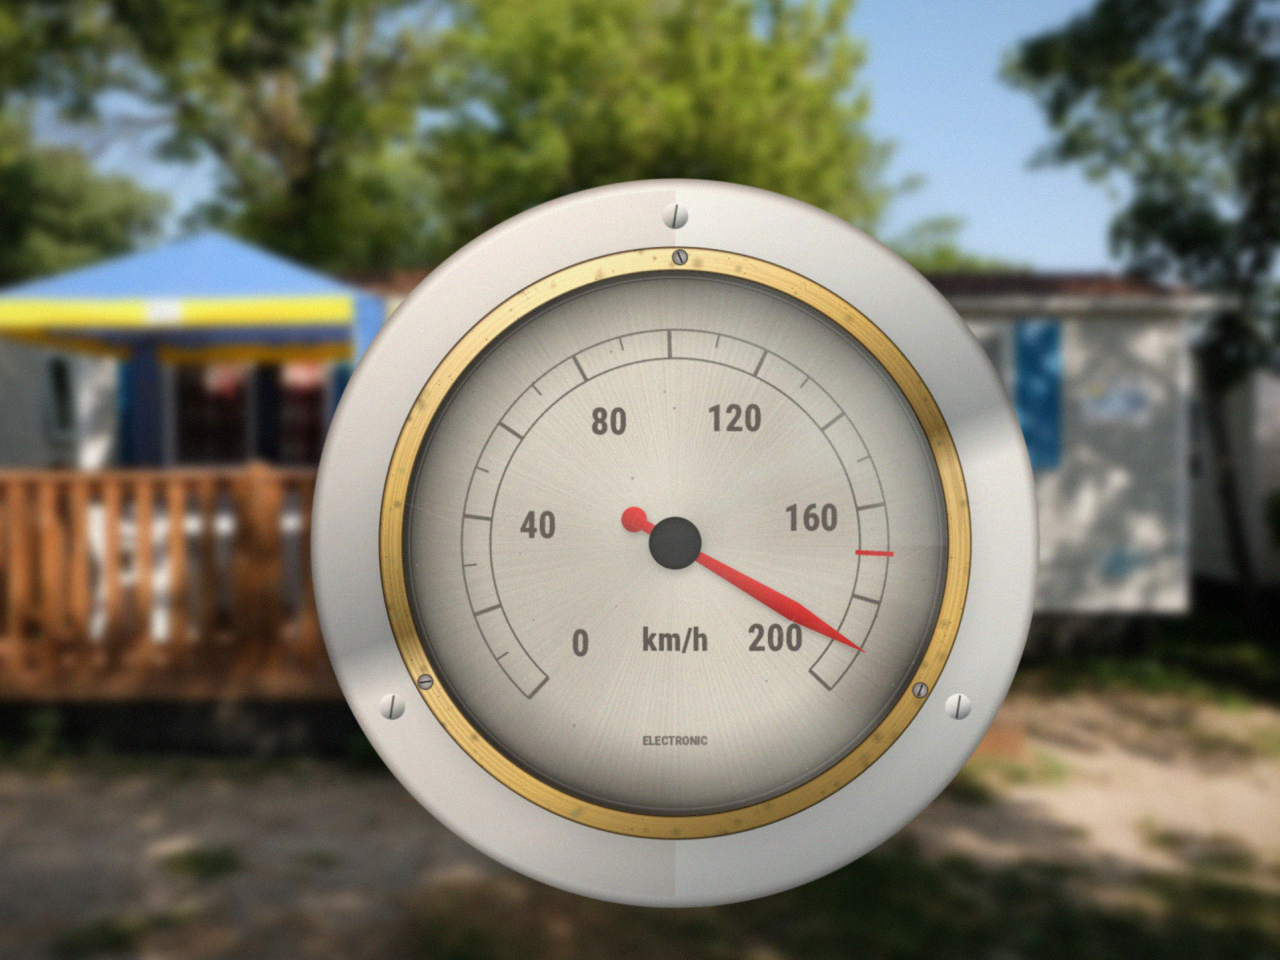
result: 190,km/h
